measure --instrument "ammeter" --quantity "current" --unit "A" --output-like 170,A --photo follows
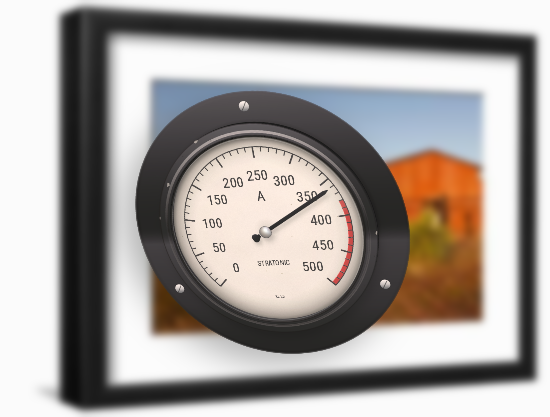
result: 360,A
